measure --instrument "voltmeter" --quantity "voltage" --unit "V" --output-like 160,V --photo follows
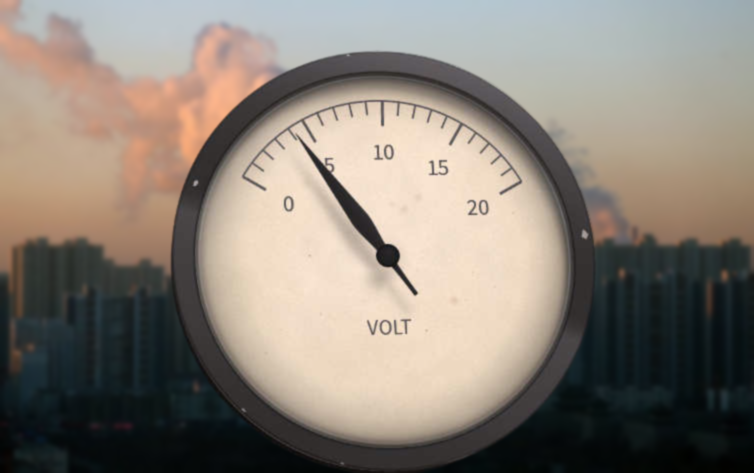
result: 4,V
